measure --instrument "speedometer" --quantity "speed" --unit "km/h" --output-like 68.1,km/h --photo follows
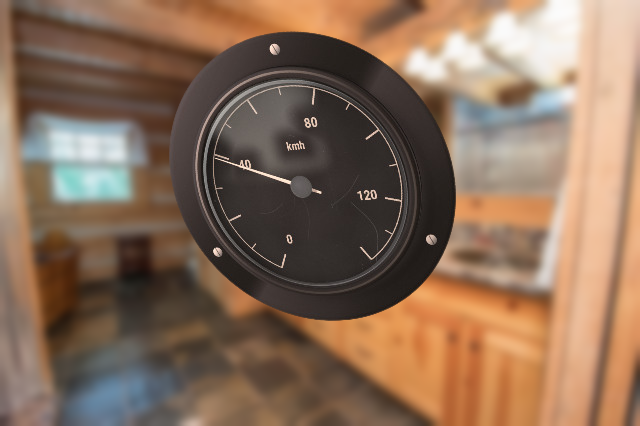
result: 40,km/h
